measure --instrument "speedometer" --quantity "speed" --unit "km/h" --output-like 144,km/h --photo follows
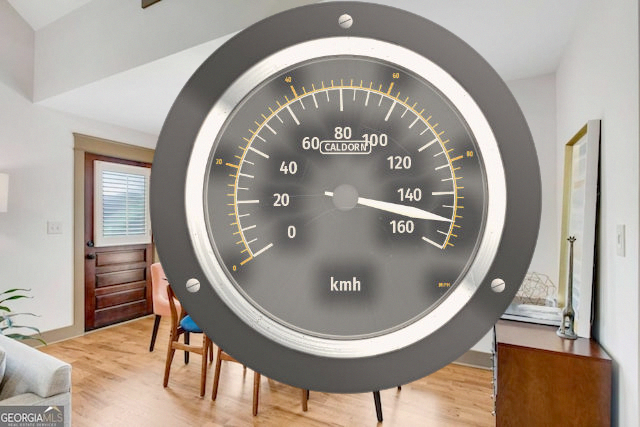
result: 150,km/h
